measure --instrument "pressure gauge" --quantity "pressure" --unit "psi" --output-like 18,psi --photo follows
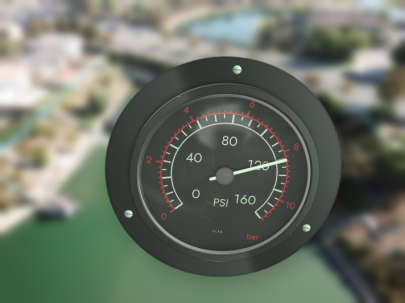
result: 120,psi
